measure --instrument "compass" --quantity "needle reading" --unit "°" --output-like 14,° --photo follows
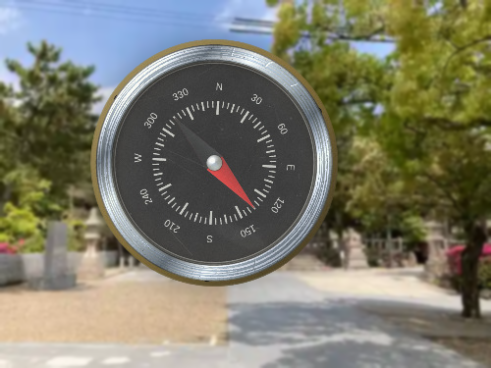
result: 135,°
